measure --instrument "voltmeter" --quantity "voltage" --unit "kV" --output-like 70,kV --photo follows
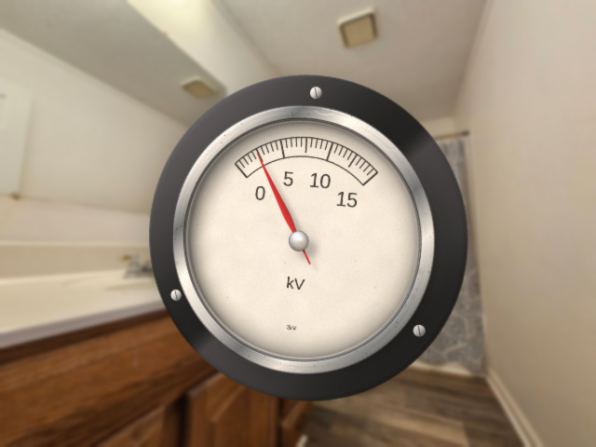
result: 2.5,kV
